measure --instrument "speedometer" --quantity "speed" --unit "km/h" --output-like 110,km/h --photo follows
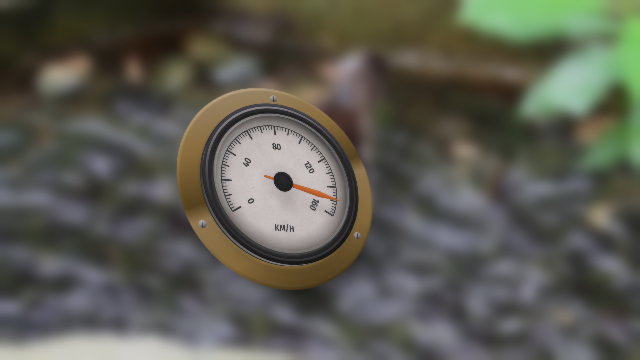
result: 150,km/h
